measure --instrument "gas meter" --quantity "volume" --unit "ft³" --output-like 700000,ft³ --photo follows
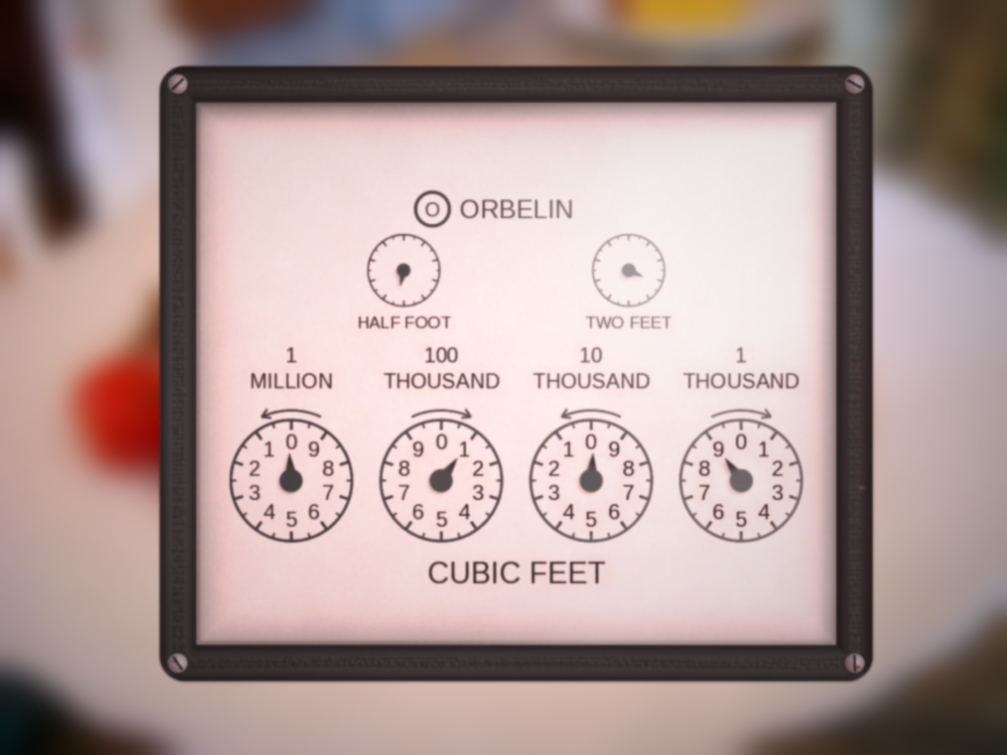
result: 9900,ft³
